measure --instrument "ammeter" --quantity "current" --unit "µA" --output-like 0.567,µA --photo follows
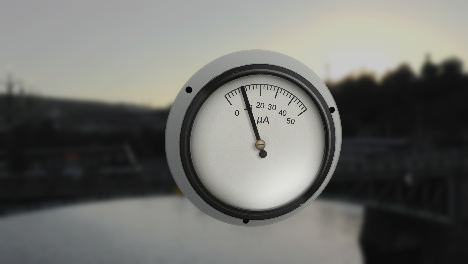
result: 10,µA
